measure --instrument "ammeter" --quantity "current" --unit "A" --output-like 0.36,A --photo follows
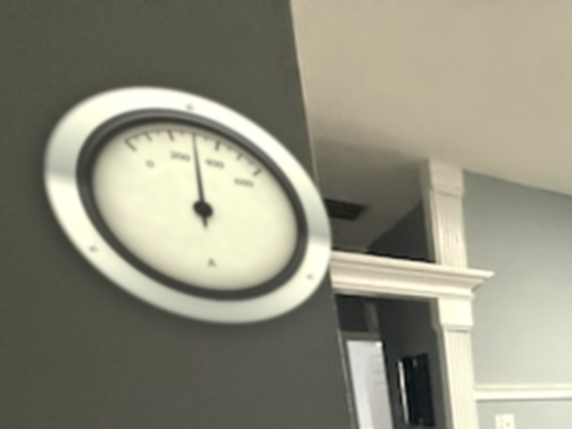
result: 300,A
